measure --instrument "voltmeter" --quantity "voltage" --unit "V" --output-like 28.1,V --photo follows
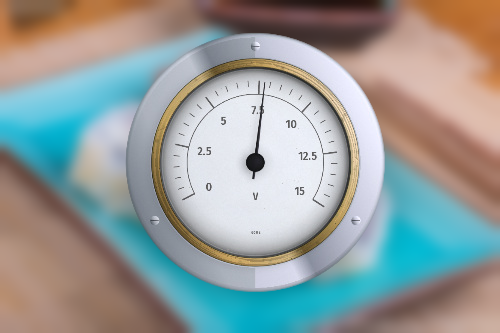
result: 7.75,V
